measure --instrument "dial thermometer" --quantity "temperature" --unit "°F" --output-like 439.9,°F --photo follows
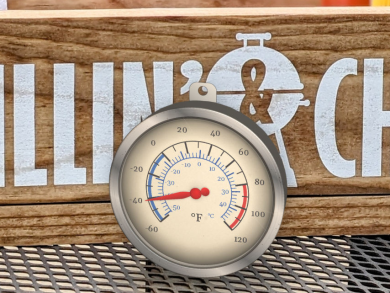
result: -40,°F
